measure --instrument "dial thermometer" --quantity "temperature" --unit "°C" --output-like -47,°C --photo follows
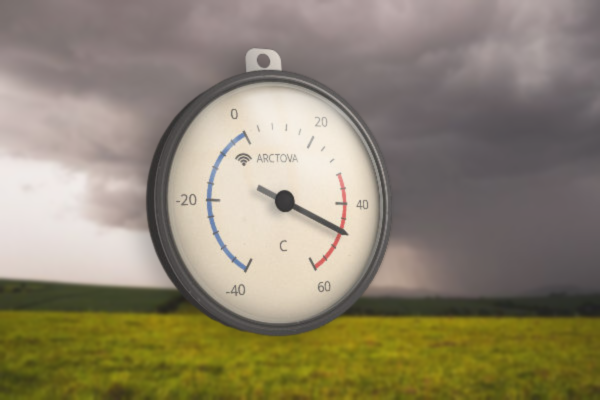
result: 48,°C
